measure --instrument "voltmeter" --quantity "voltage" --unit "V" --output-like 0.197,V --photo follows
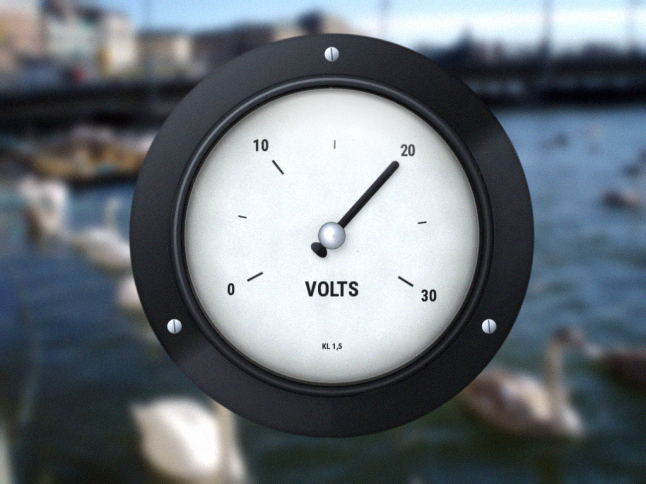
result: 20,V
